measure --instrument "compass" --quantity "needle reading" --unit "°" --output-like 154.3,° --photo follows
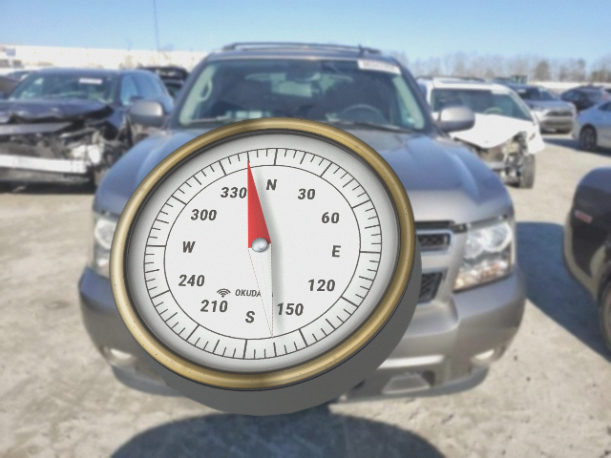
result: 345,°
